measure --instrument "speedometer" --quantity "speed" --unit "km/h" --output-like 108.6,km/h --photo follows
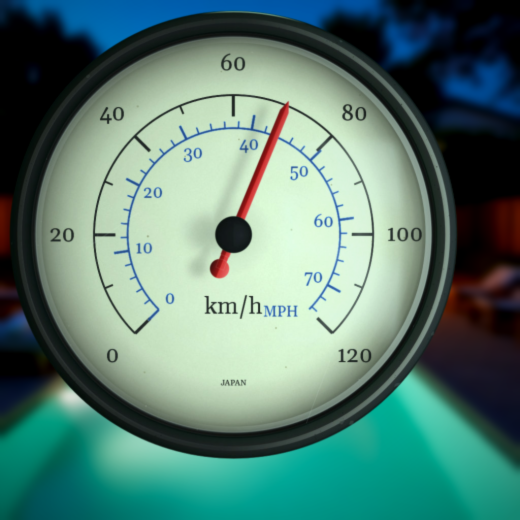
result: 70,km/h
